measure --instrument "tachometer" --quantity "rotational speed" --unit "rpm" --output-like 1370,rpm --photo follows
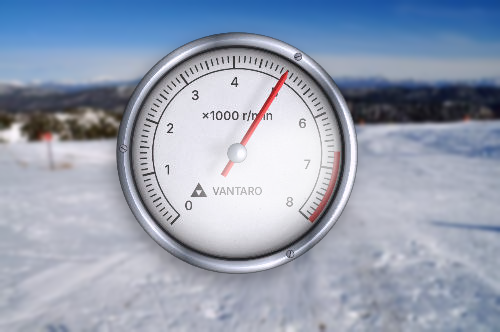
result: 5000,rpm
